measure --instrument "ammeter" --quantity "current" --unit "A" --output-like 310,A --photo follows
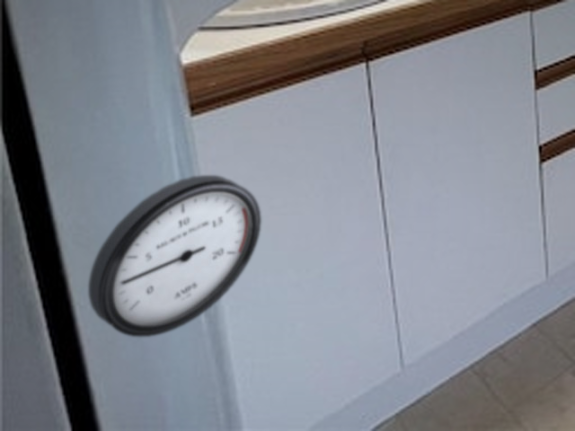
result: 3,A
